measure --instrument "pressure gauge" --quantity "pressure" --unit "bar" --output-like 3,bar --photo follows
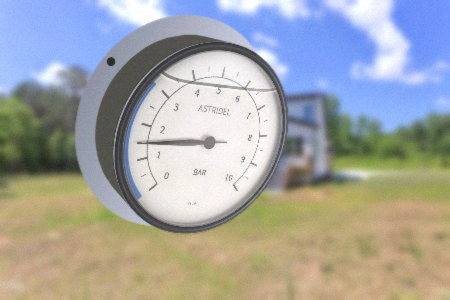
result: 1.5,bar
